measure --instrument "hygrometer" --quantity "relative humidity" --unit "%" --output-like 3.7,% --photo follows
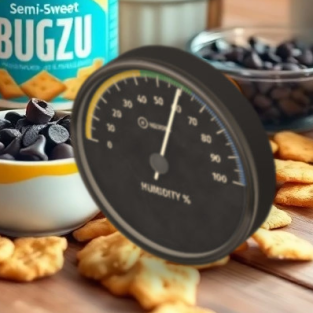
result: 60,%
